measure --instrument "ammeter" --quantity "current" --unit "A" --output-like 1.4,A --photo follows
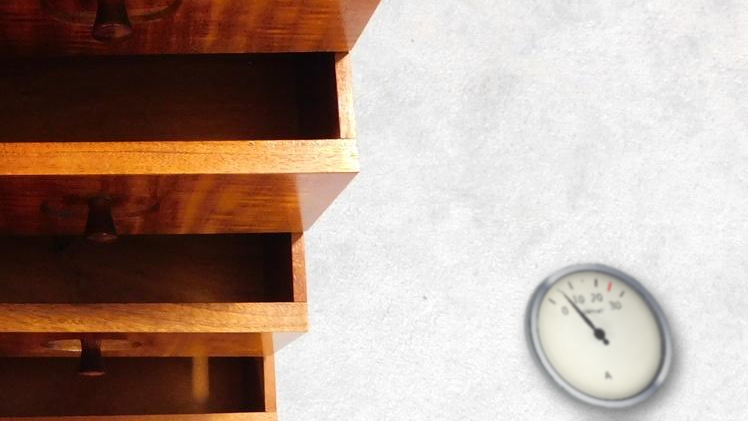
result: 5,A
